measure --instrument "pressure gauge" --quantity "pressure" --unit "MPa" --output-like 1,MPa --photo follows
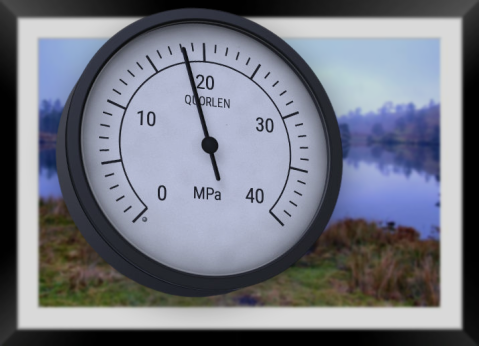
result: 18,MPa
